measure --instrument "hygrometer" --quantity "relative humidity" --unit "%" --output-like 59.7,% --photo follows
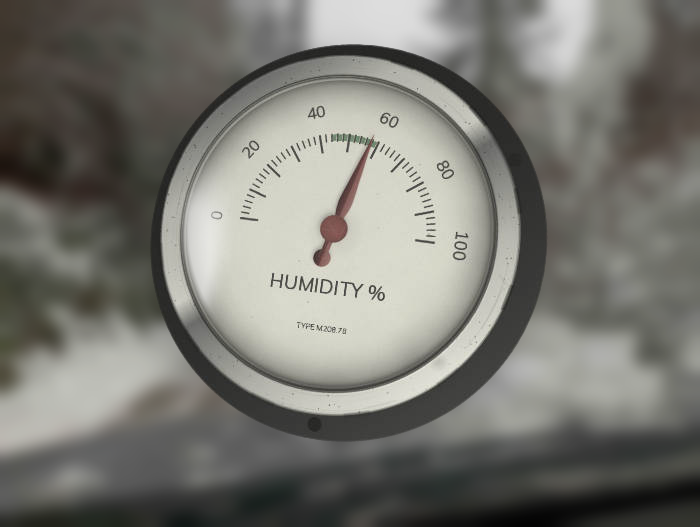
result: 58,%
